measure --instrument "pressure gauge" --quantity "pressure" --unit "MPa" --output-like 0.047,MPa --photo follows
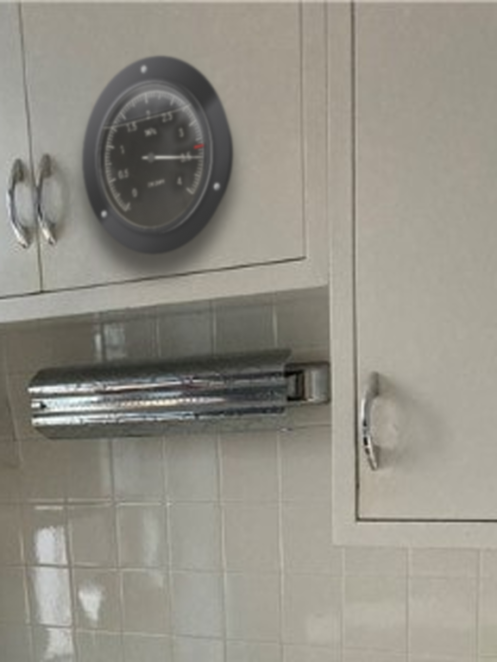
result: 3.5,MPa
